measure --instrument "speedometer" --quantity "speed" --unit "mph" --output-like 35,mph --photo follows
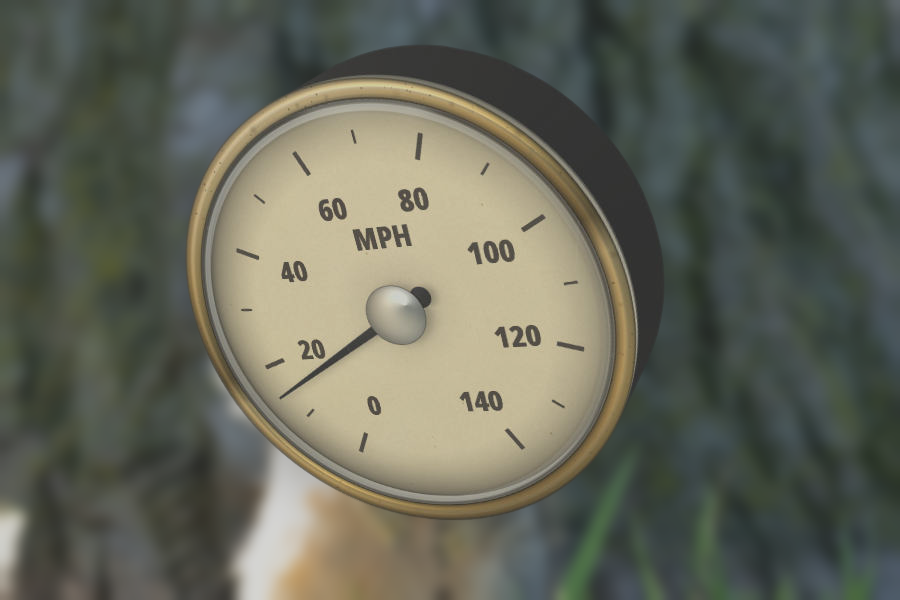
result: 15,mph
